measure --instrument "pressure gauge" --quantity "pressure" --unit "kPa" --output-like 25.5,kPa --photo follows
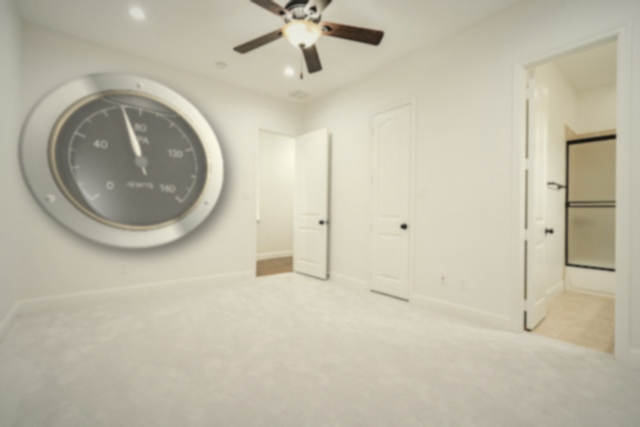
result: 70,kPa
